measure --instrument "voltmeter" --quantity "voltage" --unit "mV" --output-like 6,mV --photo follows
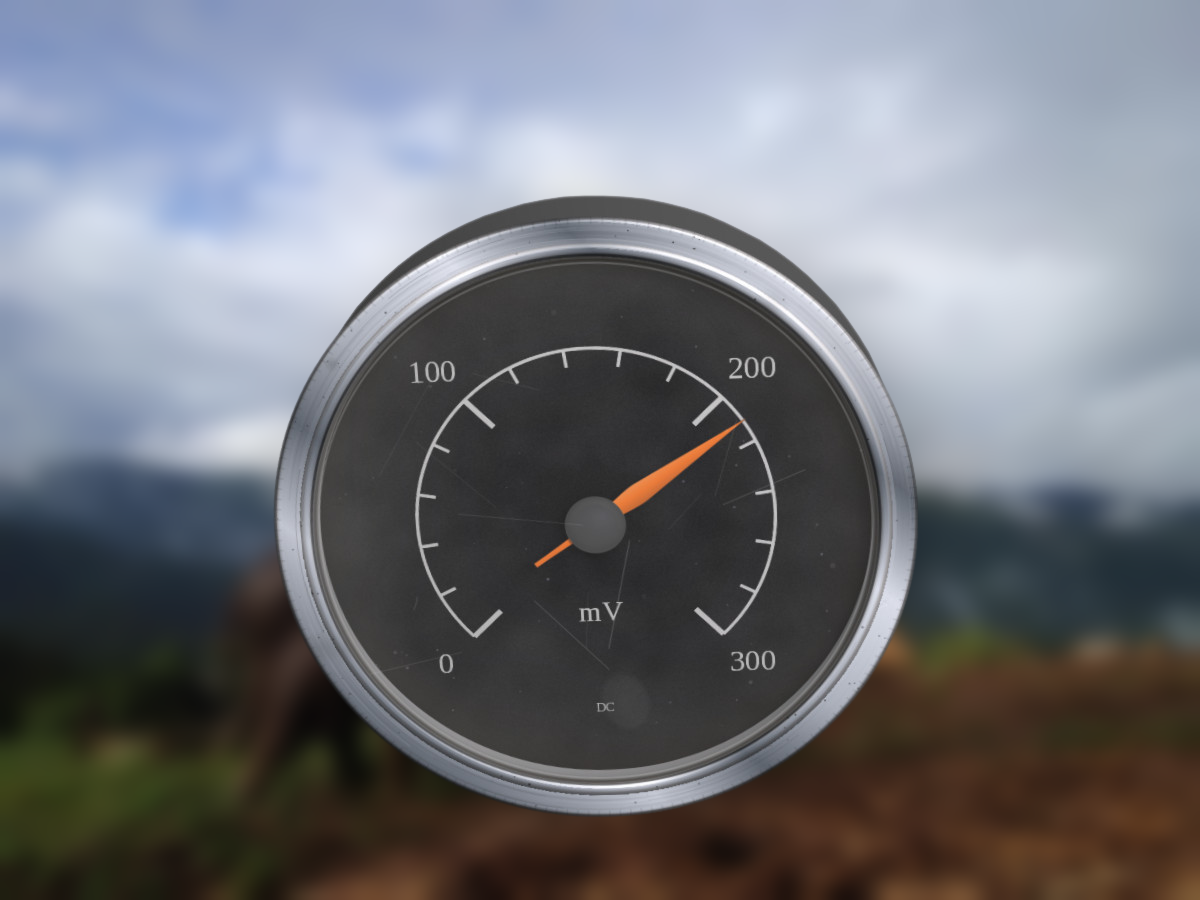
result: 210,mV
